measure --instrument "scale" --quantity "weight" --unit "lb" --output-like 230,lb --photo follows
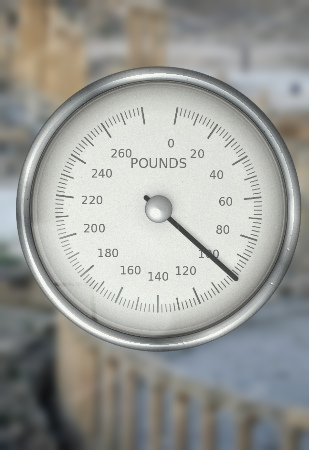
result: 100,lb
